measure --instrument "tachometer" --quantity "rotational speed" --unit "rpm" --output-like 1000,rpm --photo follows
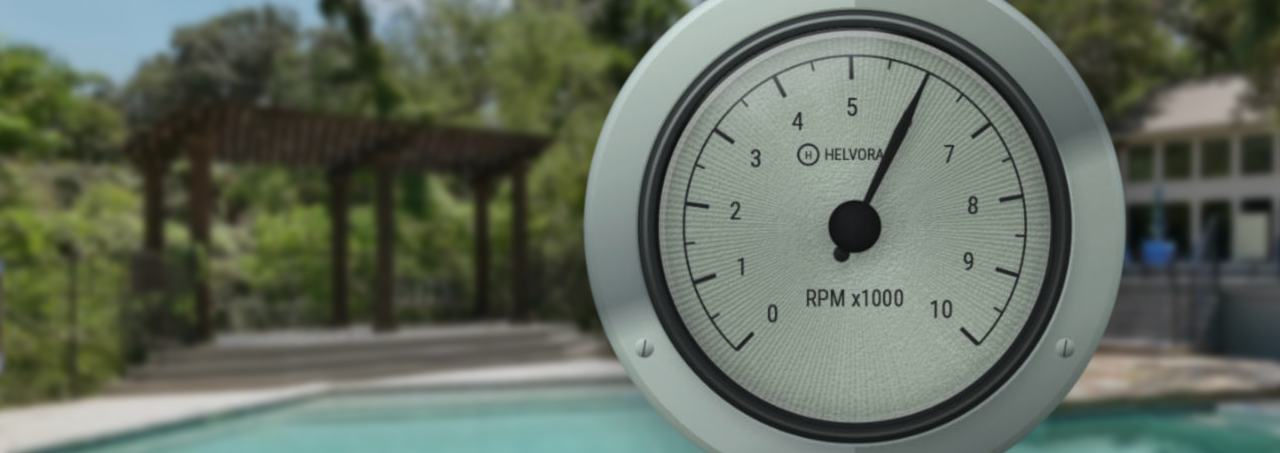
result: 6000,rpm
